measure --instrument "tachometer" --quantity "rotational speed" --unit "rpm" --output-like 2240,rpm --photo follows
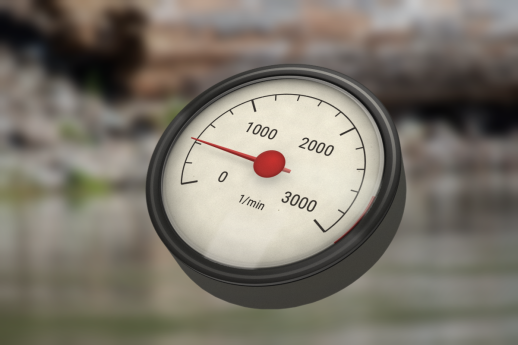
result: 400,rpm
